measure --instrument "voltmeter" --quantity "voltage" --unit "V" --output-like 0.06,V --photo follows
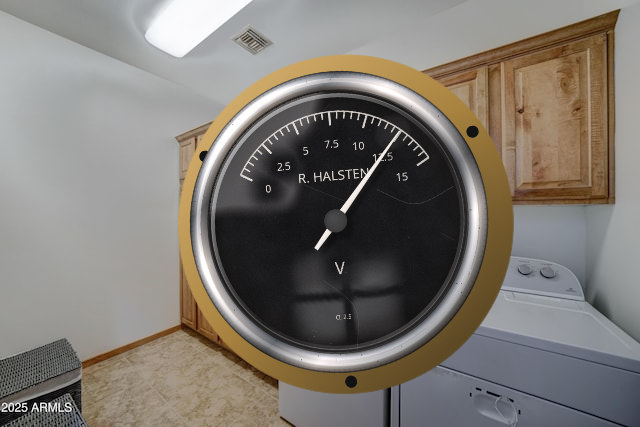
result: 12.5,V
